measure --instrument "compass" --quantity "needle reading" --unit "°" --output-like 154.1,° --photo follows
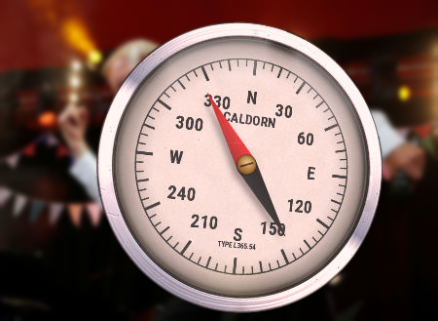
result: 325,°
